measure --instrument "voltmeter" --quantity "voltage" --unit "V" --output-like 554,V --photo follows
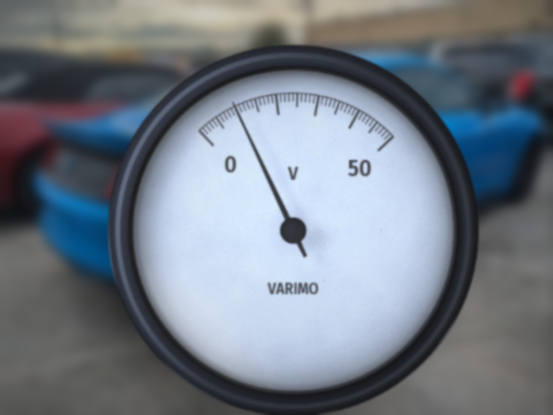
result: 10,V
